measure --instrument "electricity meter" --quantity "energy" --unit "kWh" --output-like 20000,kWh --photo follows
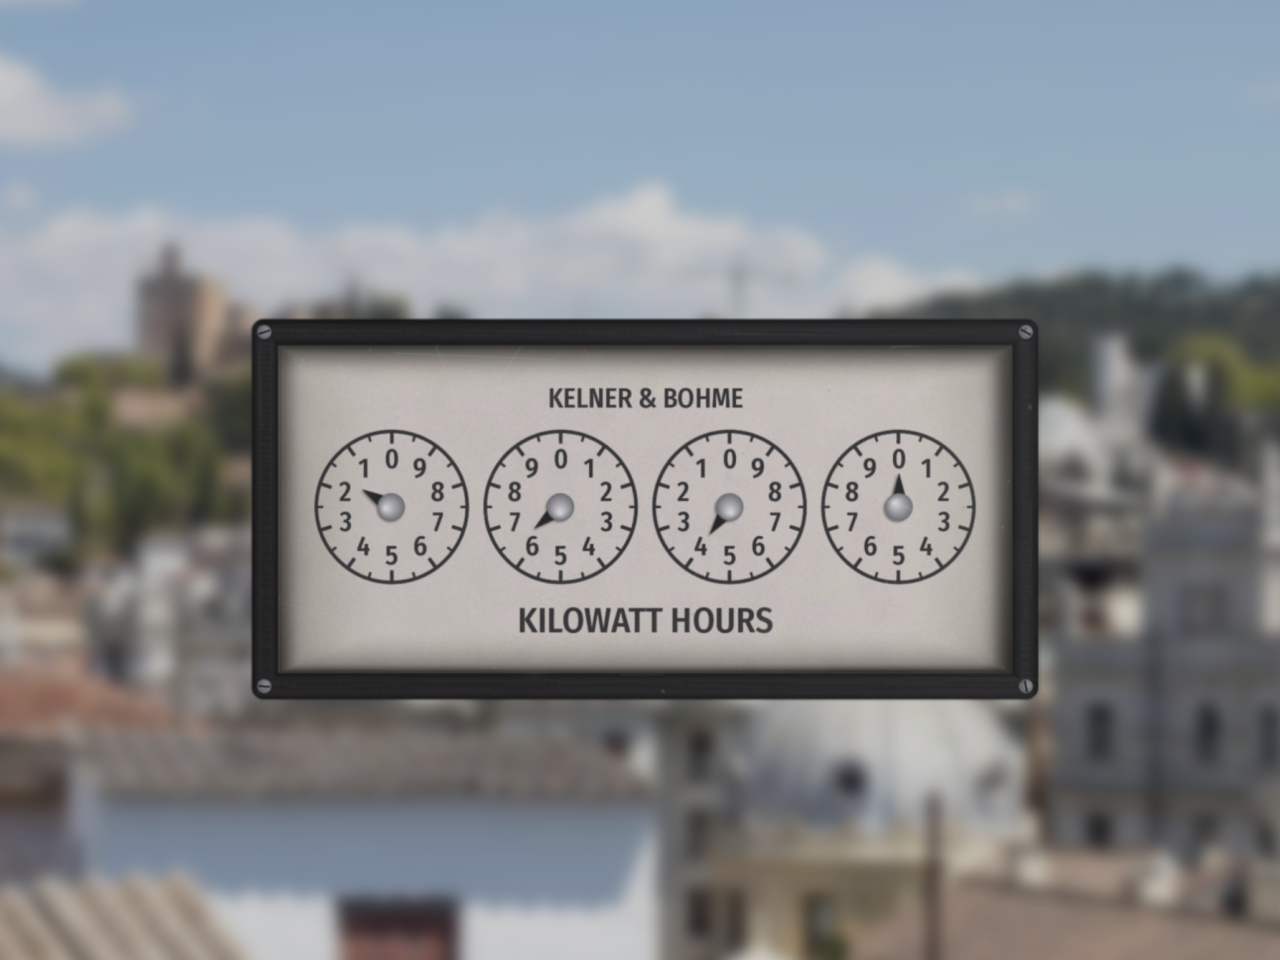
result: 1640,kWh
